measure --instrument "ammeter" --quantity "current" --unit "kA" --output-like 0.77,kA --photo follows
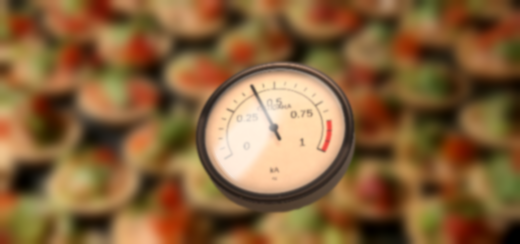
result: 0.4,kA
